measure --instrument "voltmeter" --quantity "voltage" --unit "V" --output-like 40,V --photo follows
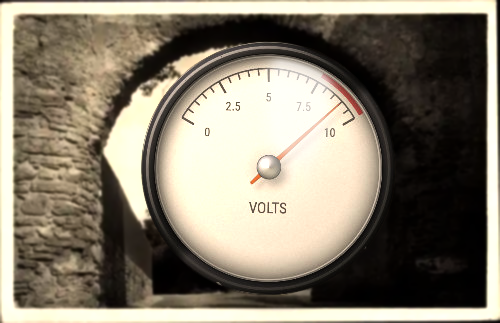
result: 9,V
